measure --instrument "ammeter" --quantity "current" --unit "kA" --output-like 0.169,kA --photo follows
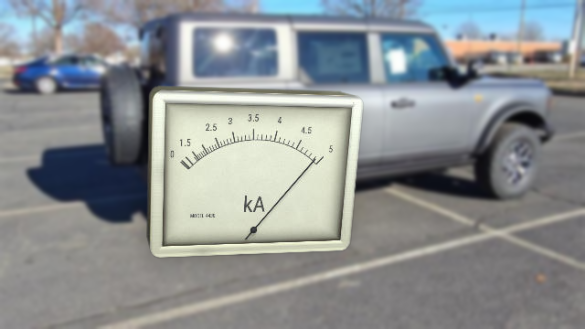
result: 4.9,kA
